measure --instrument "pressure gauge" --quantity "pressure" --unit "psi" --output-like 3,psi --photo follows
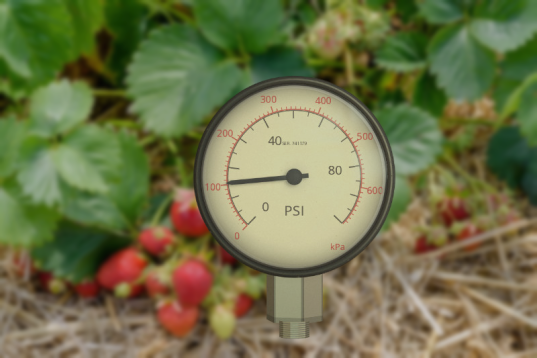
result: 15,psi
